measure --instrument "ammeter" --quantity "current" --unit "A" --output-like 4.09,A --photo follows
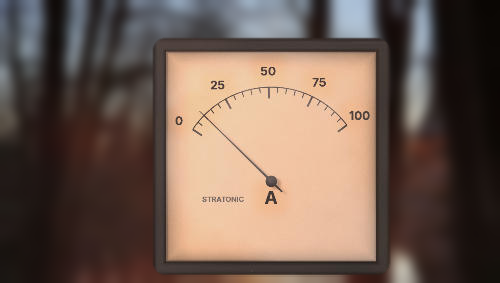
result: 10,A
